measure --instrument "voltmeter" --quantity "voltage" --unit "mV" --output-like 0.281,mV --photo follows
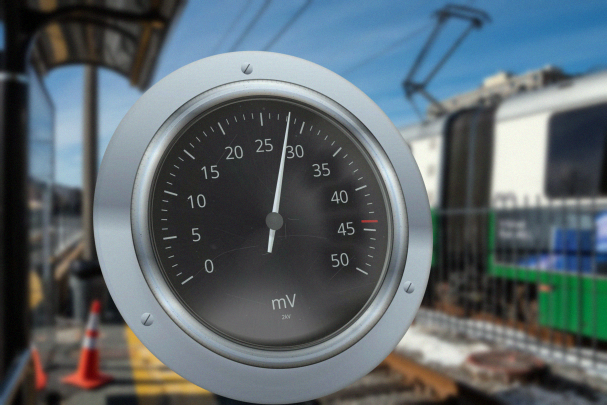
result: 28,mV
